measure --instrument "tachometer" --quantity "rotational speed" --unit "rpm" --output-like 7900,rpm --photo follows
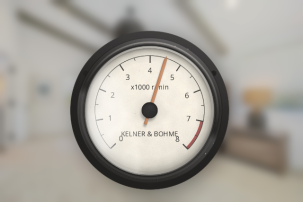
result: 4500,rpm
